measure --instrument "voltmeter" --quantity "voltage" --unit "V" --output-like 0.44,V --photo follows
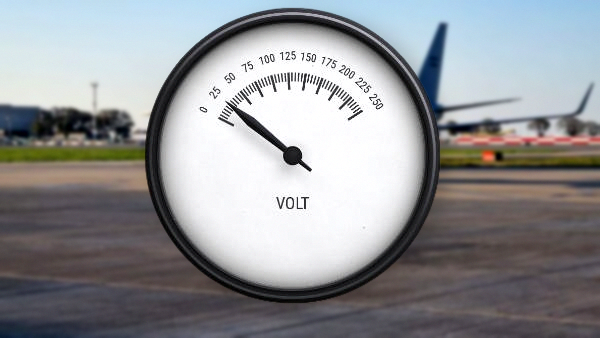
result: 25,V
